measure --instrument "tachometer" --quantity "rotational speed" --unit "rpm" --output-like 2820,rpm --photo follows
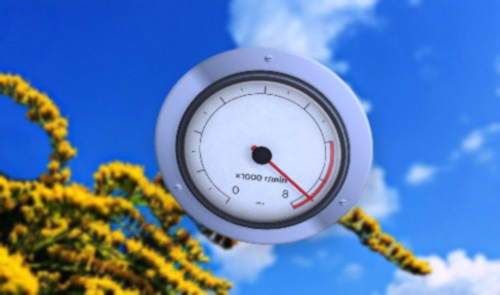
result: 7500,rpm
